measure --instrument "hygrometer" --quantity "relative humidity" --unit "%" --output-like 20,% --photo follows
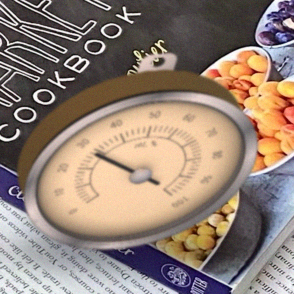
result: 30,%
